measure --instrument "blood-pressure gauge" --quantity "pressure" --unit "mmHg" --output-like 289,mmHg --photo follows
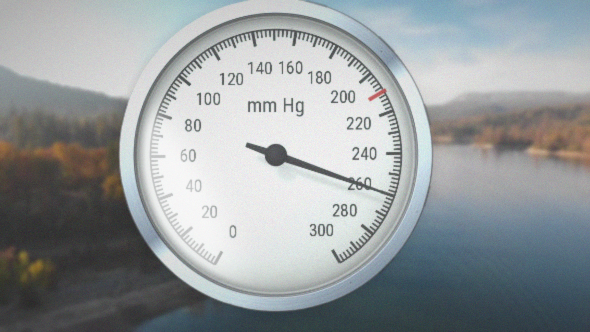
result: 260,mmHg
